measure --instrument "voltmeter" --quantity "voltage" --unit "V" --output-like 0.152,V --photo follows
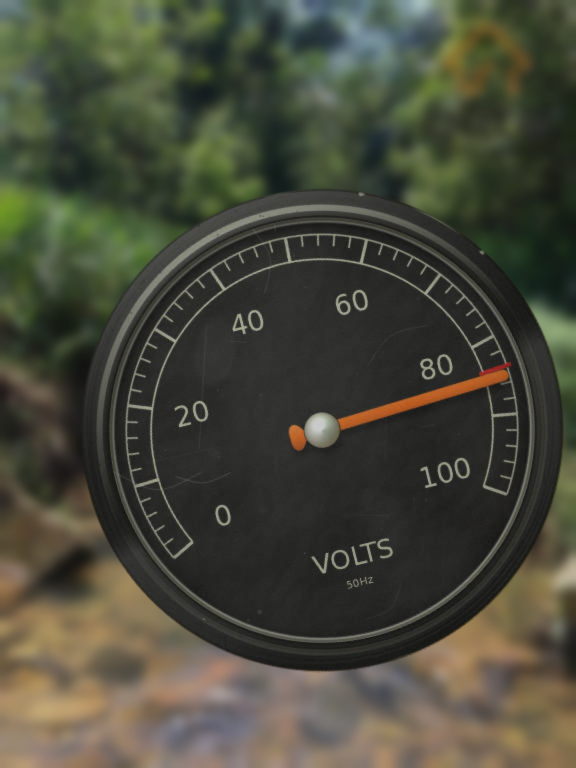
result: 85,V
